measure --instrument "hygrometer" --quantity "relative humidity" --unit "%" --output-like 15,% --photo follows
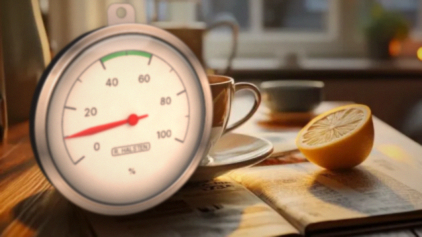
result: 10,%
